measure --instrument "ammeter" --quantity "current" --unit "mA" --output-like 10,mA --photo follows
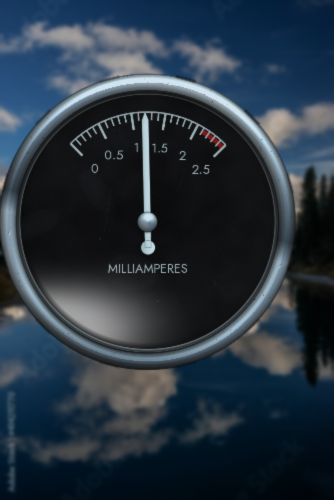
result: 1.2,mA
